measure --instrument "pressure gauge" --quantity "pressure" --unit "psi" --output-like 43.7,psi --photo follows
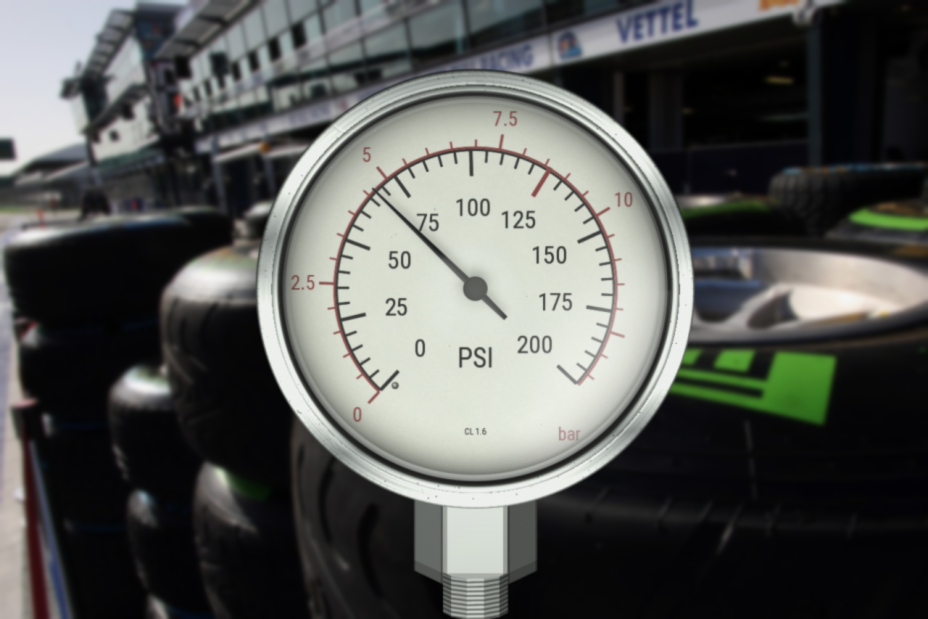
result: 67.5,psi
